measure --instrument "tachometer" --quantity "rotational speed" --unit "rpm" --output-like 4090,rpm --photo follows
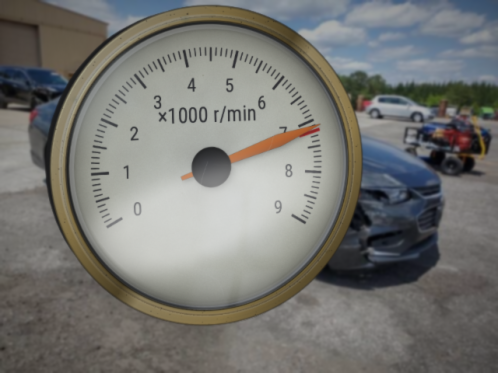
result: 7100,rpm
